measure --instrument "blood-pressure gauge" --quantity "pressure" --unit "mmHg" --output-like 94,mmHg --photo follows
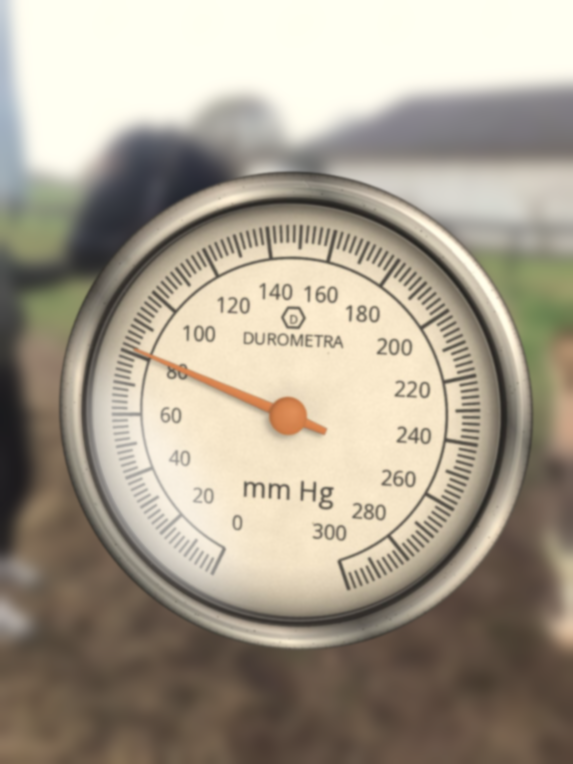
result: 82,mmHg
